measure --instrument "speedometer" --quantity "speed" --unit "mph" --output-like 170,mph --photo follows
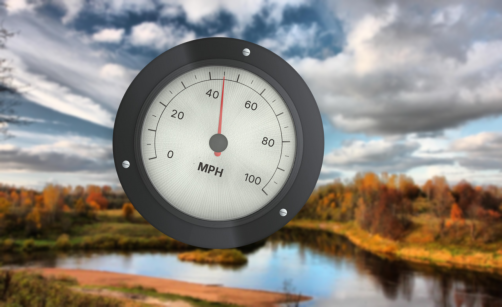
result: 45,mph
